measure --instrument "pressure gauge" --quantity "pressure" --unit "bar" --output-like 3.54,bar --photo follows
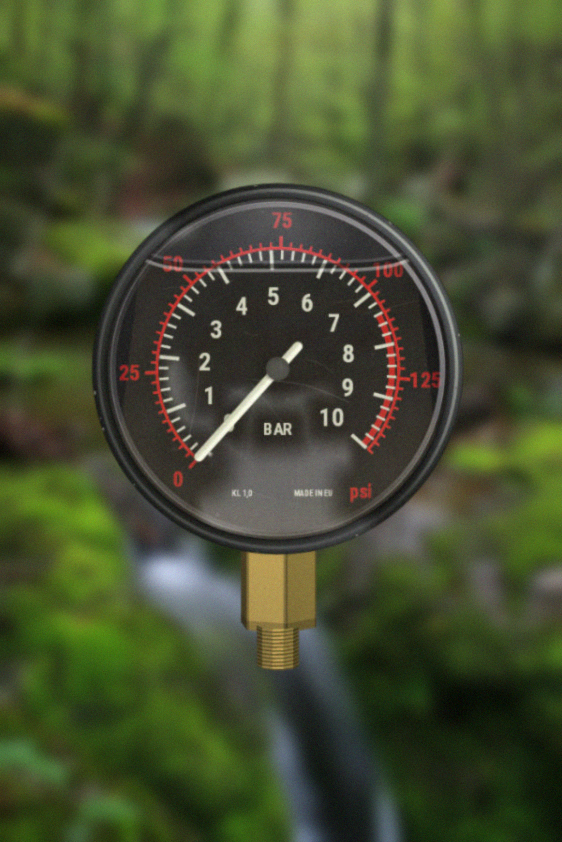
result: 0,bar
